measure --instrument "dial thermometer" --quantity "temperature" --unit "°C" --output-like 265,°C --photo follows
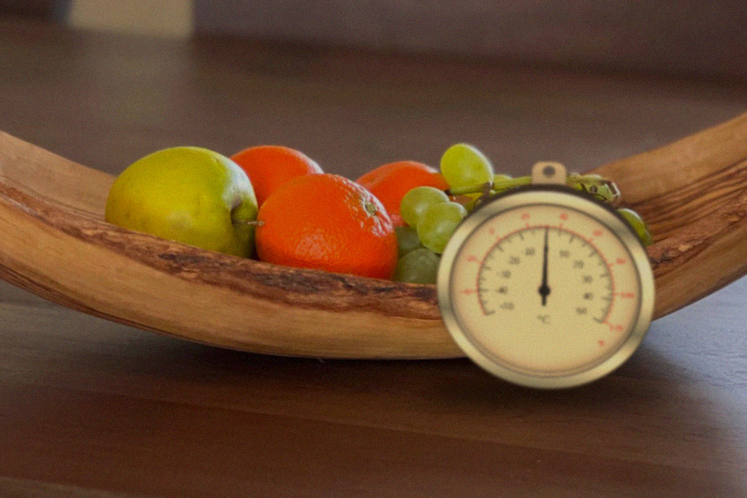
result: 0,°C
